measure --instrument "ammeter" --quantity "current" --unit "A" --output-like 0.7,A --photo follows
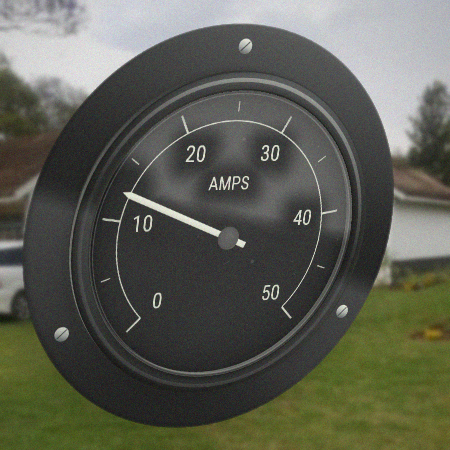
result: 12.5,A
